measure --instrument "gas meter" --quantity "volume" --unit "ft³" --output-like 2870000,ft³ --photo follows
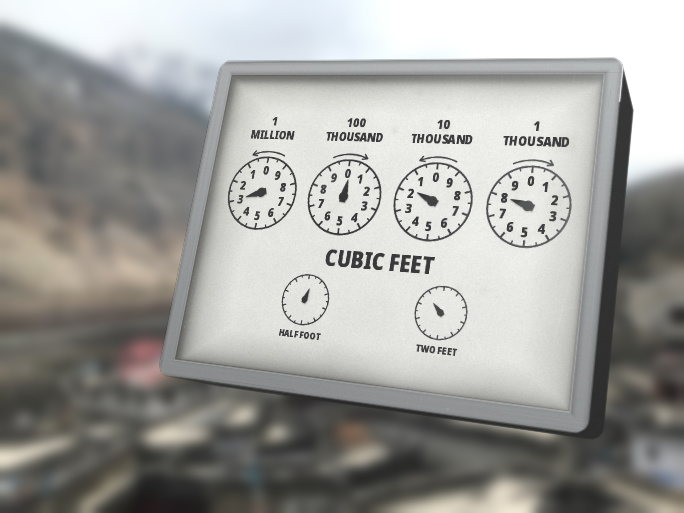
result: 301800,ft³
